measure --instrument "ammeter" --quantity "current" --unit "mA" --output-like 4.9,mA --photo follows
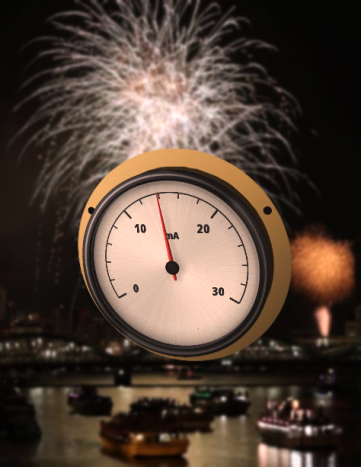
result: 14,mA
